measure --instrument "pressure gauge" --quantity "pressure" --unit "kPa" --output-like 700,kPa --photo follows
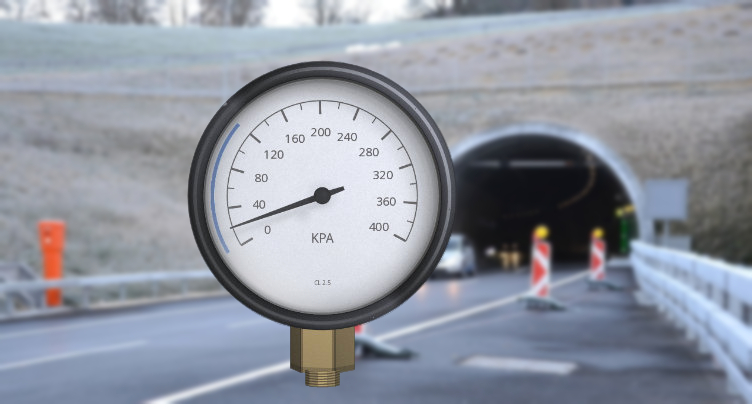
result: 20,kPa
